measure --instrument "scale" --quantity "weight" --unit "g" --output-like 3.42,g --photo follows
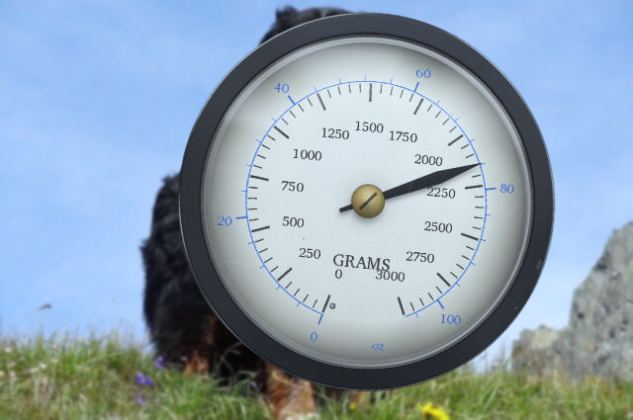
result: 2150,g
